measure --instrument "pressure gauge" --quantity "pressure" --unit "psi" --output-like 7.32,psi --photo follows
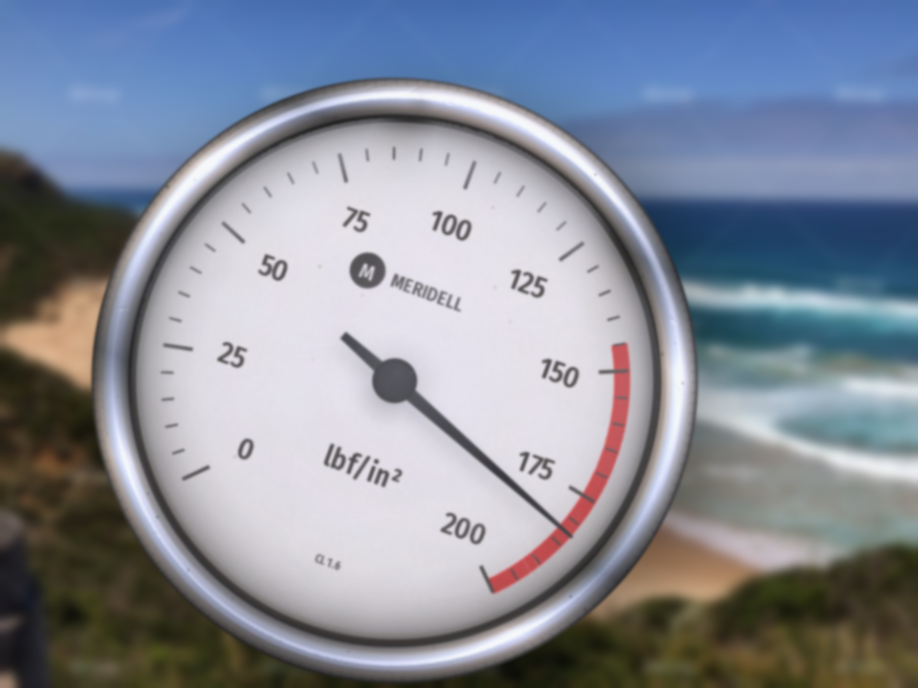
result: 182.5,psi
